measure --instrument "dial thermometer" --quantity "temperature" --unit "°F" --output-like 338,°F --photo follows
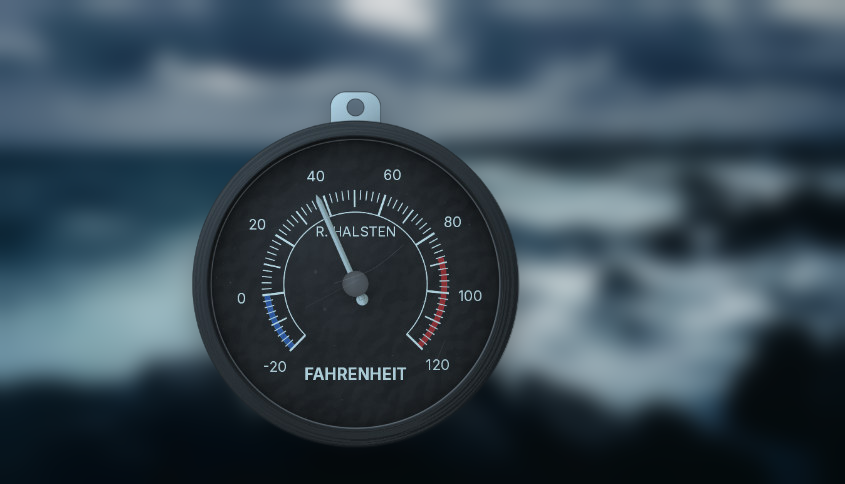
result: 38,°F
